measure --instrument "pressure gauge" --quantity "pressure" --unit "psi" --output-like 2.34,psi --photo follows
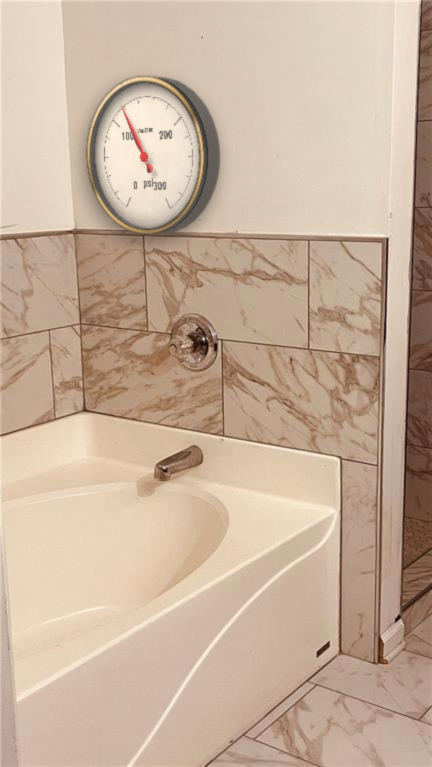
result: 120,psi
